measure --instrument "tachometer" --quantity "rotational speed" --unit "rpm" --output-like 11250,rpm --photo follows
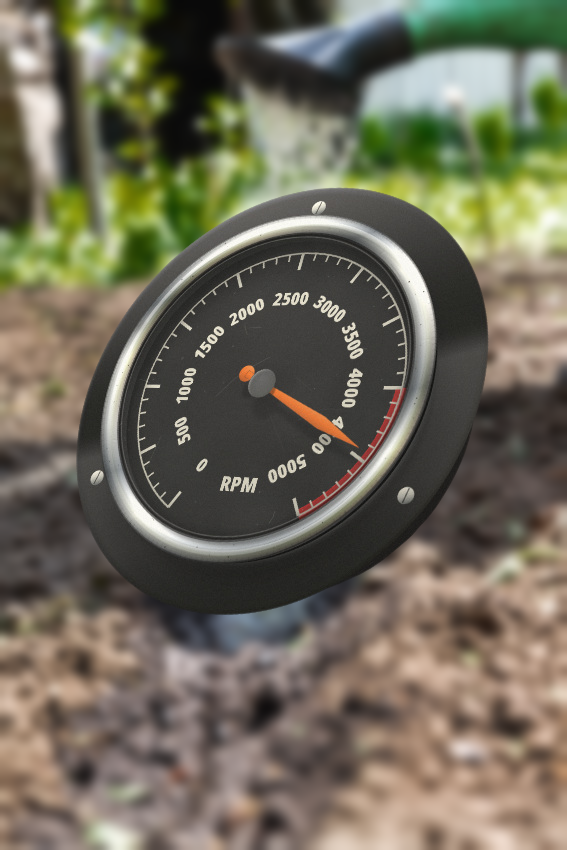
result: 4450,rpm
